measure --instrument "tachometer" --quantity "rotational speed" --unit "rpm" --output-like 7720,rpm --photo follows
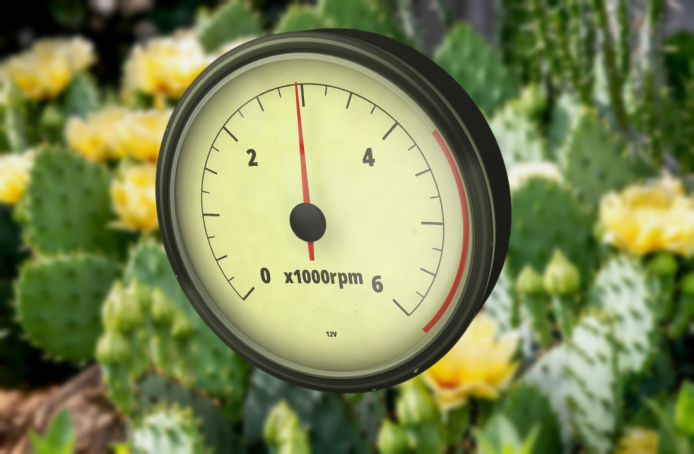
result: 3000,rpm
